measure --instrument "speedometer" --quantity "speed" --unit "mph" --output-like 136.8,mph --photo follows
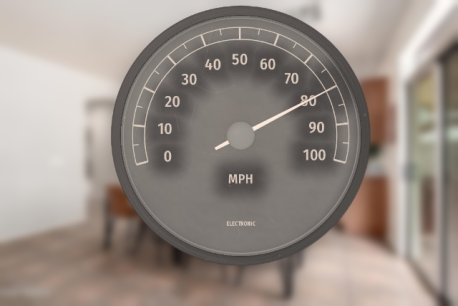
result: 80,mph
